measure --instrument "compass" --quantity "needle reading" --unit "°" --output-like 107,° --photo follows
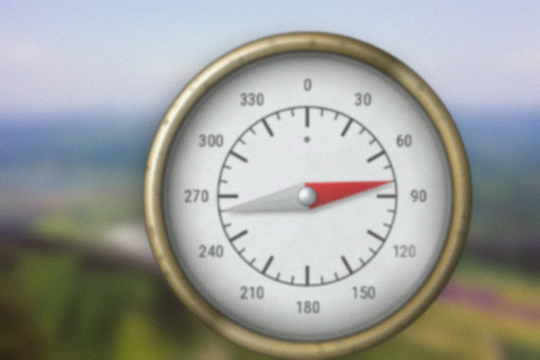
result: 80,°
